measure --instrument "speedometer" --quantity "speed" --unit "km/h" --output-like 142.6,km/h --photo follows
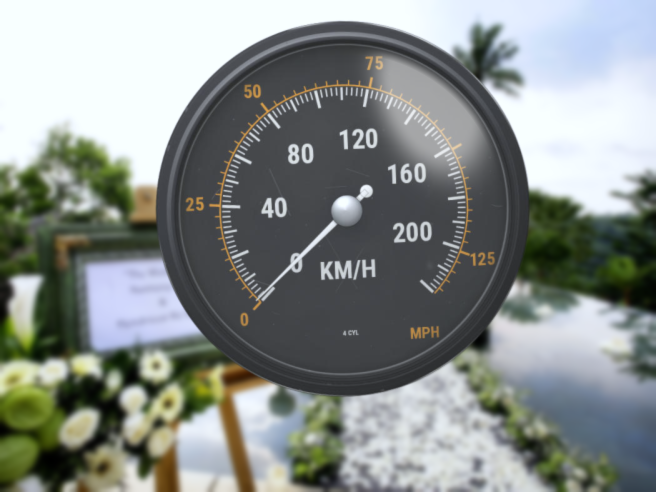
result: 2,km/h
